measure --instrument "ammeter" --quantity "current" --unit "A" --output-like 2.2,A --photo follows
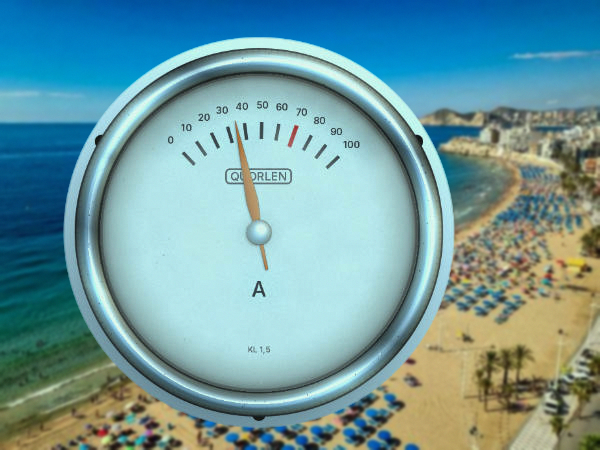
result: 35,A
